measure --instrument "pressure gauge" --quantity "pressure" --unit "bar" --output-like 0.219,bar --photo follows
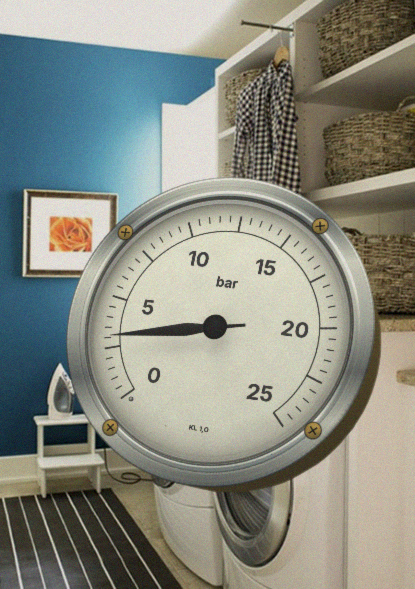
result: 3,bar
